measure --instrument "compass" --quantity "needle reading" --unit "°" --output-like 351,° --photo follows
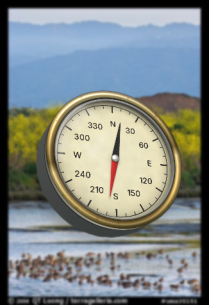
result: 190,°
